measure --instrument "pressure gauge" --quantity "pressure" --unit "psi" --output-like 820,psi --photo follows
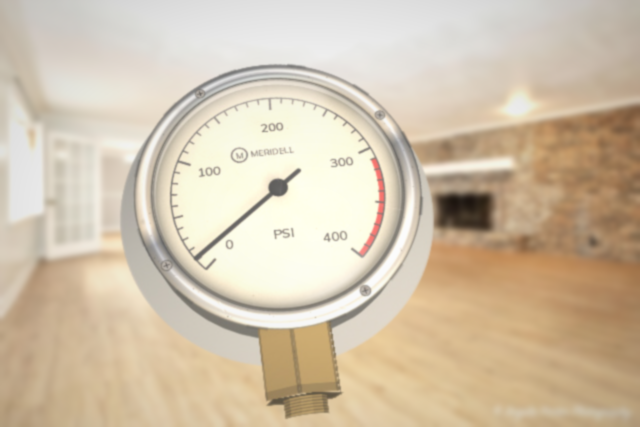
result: 10,psi
